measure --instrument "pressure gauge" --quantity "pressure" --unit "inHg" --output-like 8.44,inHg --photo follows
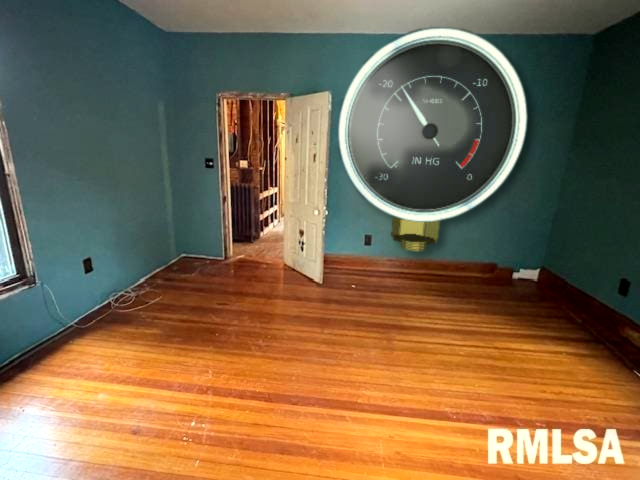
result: -19,inHg
